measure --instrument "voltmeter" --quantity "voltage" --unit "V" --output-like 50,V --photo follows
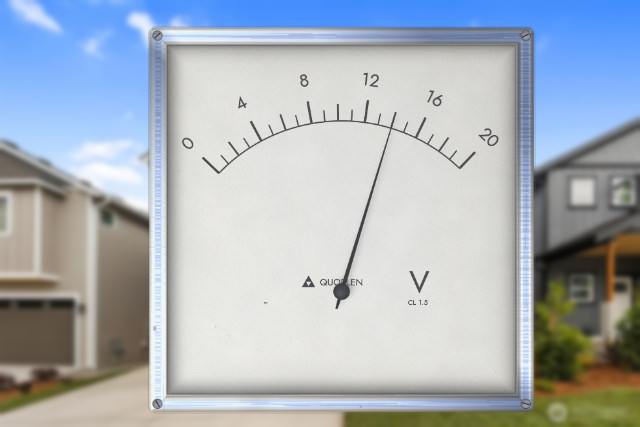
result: 14,V
